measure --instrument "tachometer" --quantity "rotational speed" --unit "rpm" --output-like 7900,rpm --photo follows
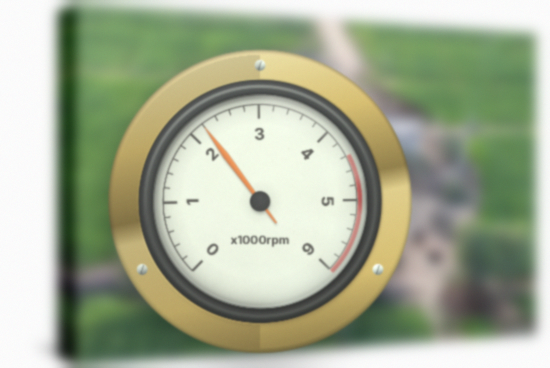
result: 2200,rpm
